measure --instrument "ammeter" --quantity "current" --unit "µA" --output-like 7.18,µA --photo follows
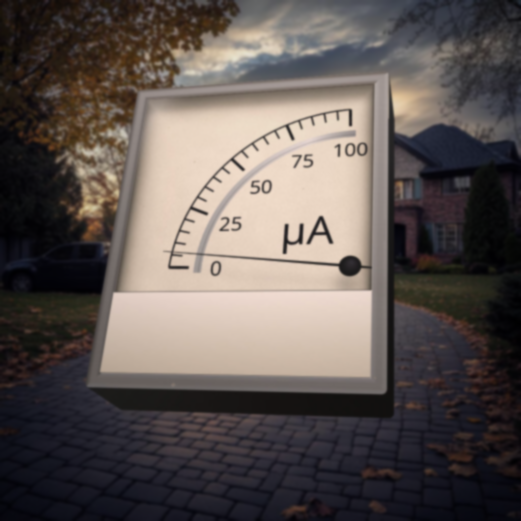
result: 5,µA
